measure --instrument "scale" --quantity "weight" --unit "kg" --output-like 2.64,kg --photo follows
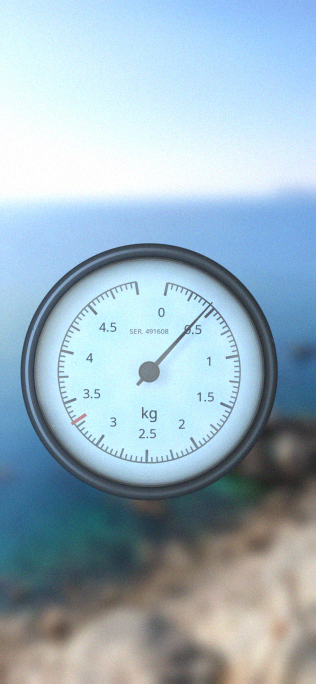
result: 0.45,kg
